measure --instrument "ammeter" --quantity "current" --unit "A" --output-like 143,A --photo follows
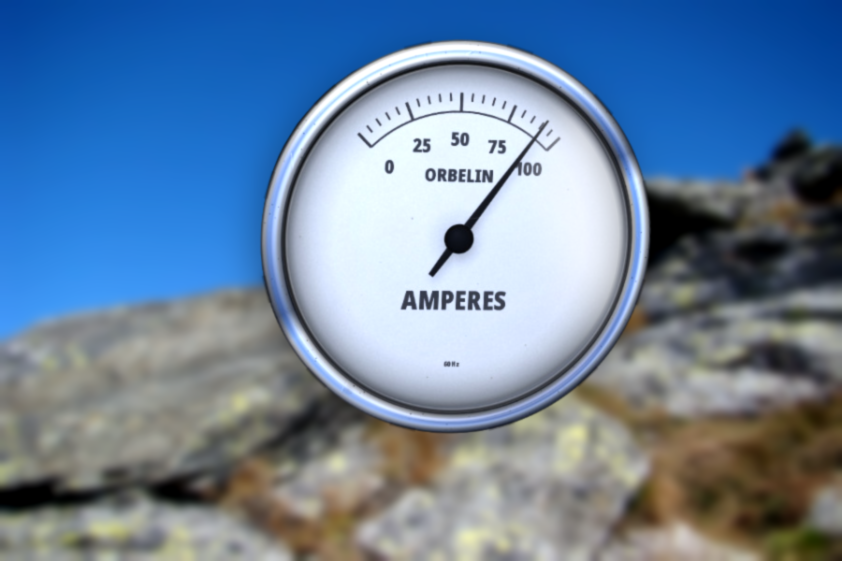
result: 90,A
